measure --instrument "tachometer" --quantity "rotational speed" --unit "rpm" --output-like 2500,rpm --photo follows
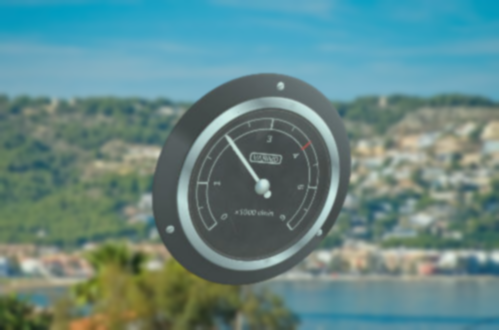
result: 2000,rpm
